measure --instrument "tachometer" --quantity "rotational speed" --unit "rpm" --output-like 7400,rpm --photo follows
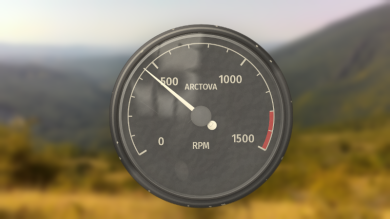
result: 450,rpm
